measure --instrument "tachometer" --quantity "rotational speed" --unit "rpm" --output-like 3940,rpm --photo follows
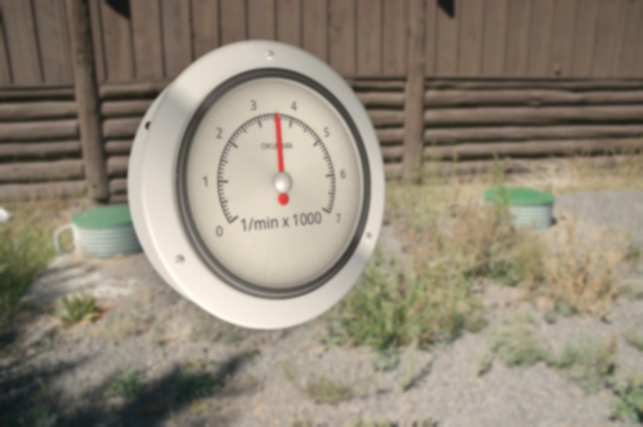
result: 3500,rpm
